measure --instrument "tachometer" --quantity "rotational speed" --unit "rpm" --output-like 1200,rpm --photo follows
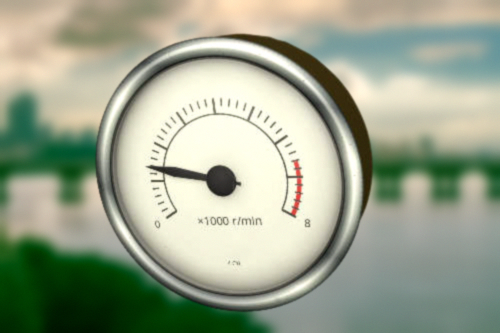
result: 1400,rpm
